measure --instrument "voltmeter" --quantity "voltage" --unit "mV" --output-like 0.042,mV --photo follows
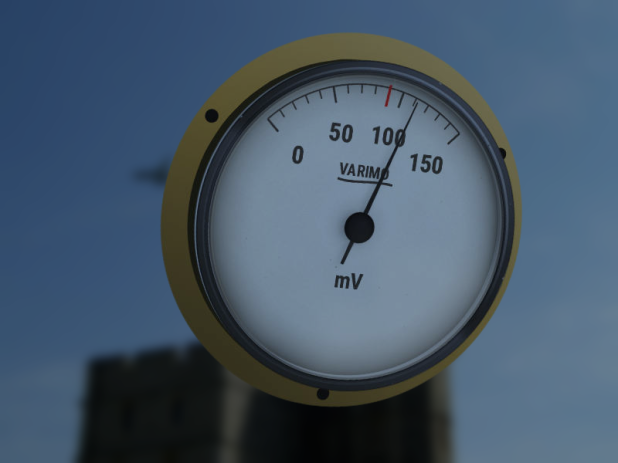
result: 110,mV
